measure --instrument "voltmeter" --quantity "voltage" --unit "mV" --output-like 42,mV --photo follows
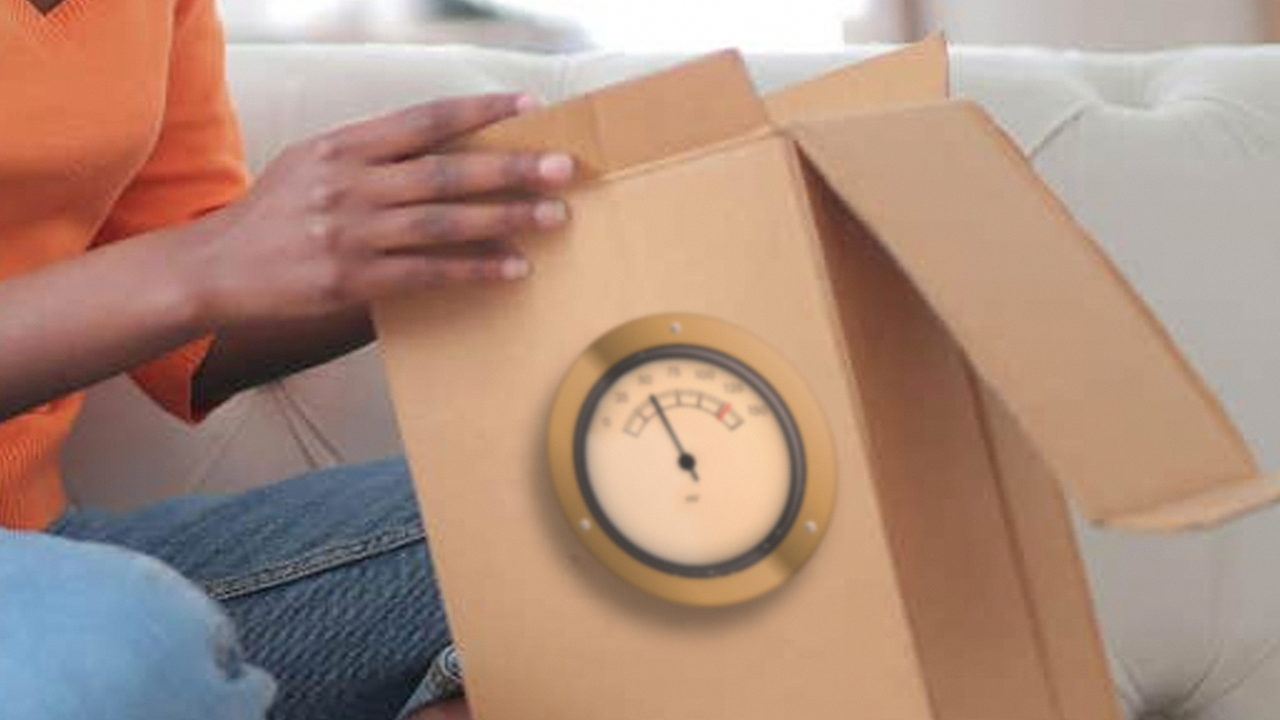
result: 50,mV
